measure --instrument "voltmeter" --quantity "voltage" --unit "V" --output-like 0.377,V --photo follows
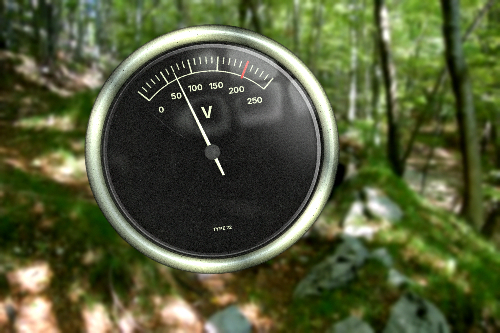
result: 70,V
